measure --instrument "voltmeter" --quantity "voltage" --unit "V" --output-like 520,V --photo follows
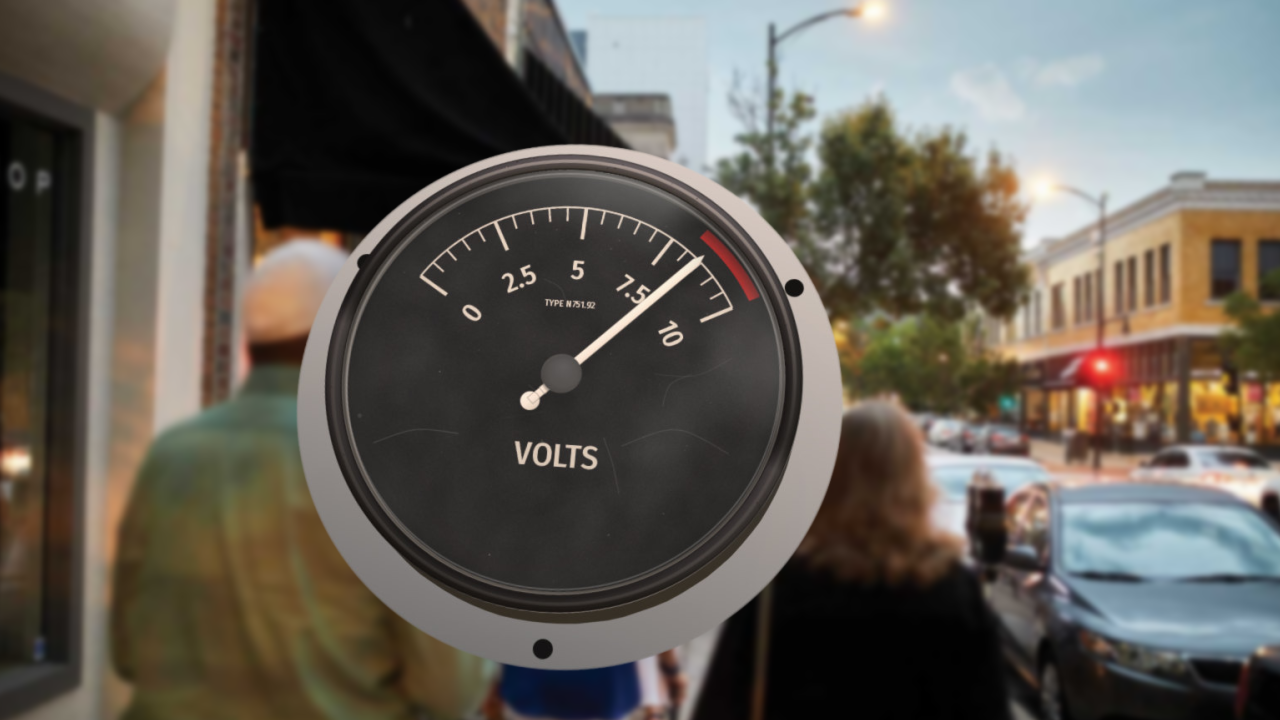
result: 8.5,V
